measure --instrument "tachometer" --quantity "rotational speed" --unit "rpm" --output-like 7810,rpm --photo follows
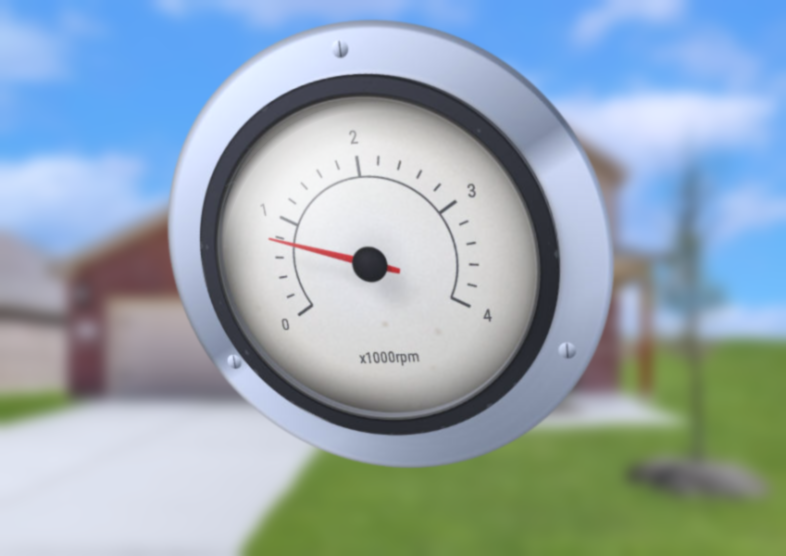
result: 800,rpm
